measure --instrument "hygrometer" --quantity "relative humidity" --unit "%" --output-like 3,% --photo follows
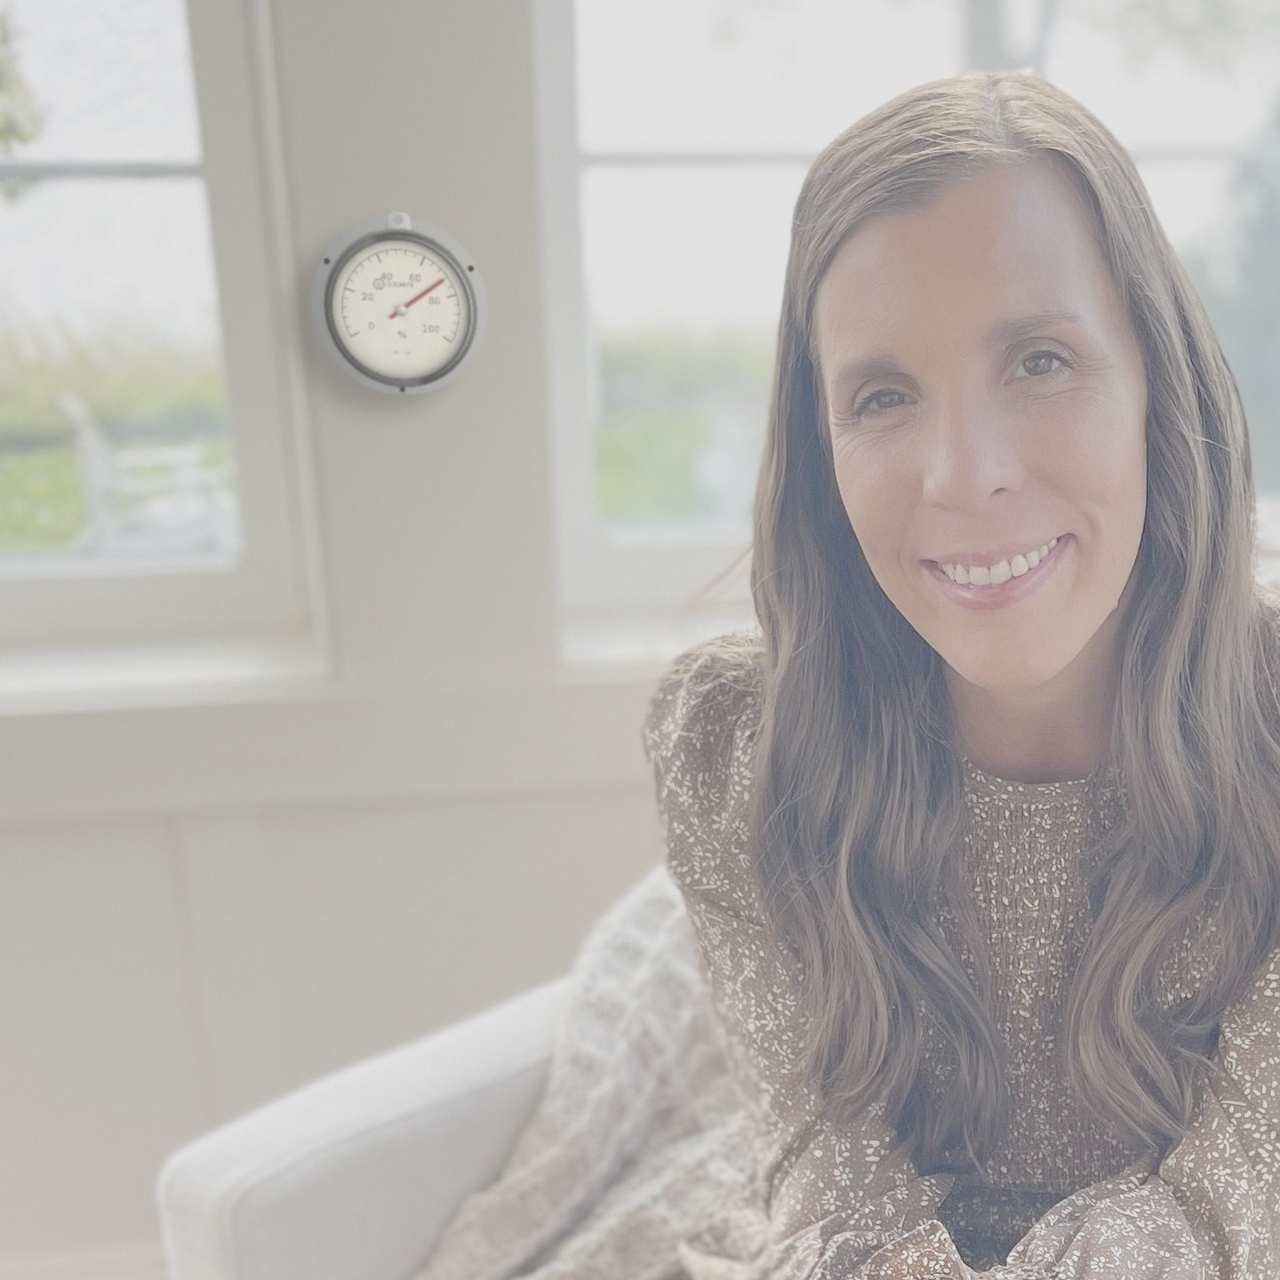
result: 72,%
